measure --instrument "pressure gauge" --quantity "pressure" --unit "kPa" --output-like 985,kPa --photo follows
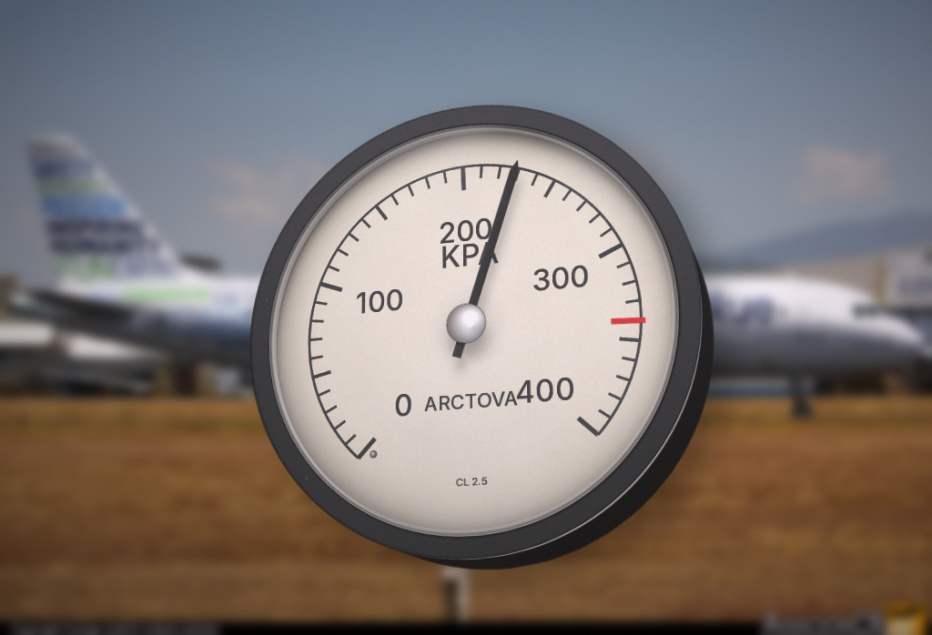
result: 230,kPa
